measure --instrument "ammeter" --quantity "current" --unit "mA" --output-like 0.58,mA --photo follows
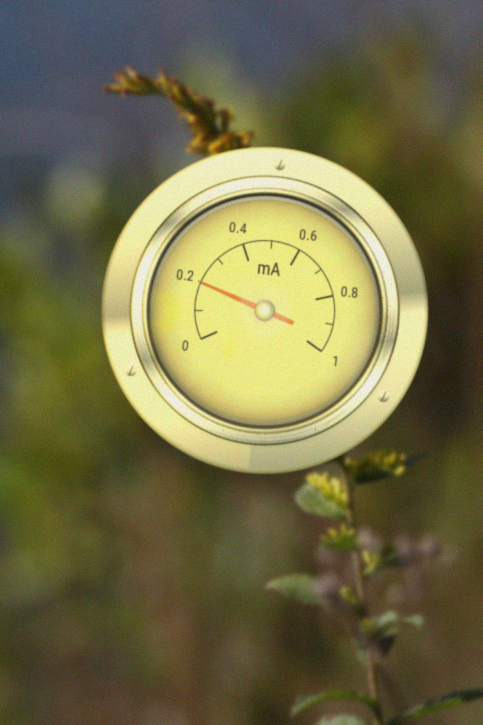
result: 0.2,mA
